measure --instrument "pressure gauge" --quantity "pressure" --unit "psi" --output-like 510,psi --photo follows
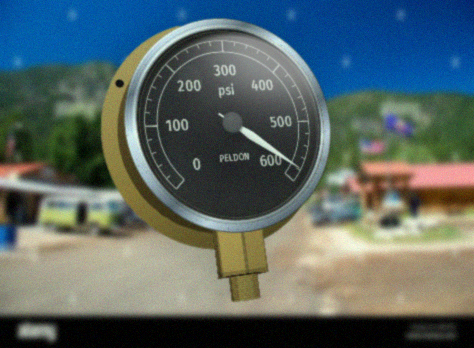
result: 580,psi
